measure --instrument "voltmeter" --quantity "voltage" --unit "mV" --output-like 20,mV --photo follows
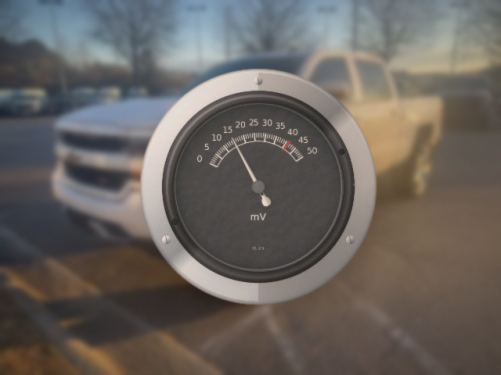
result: 15,mV
